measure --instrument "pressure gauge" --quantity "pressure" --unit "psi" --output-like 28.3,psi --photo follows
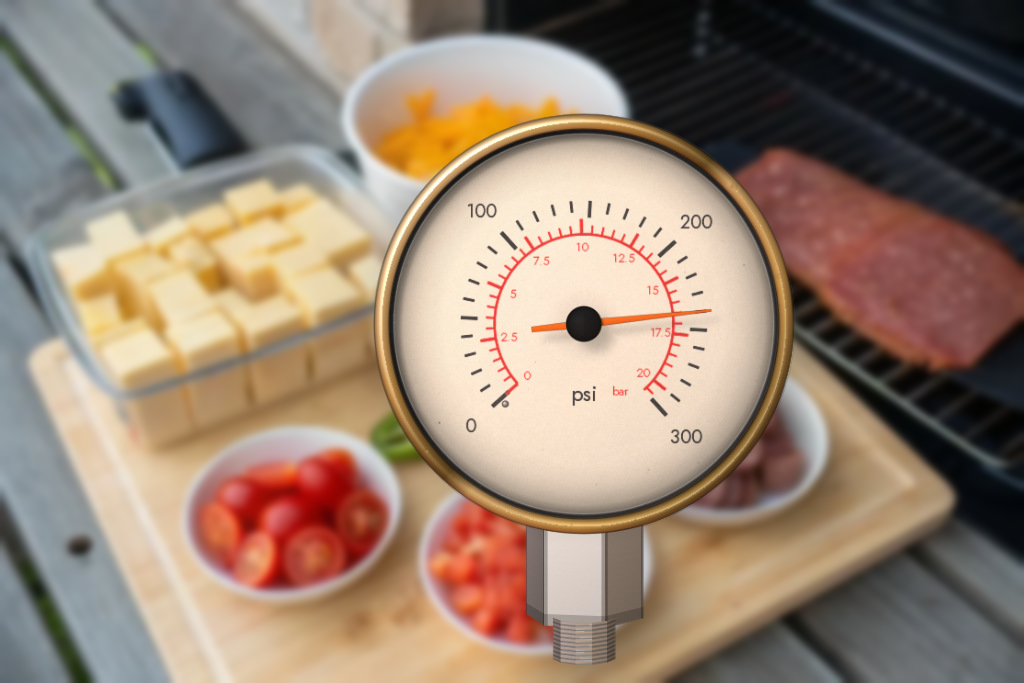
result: 240,psi
